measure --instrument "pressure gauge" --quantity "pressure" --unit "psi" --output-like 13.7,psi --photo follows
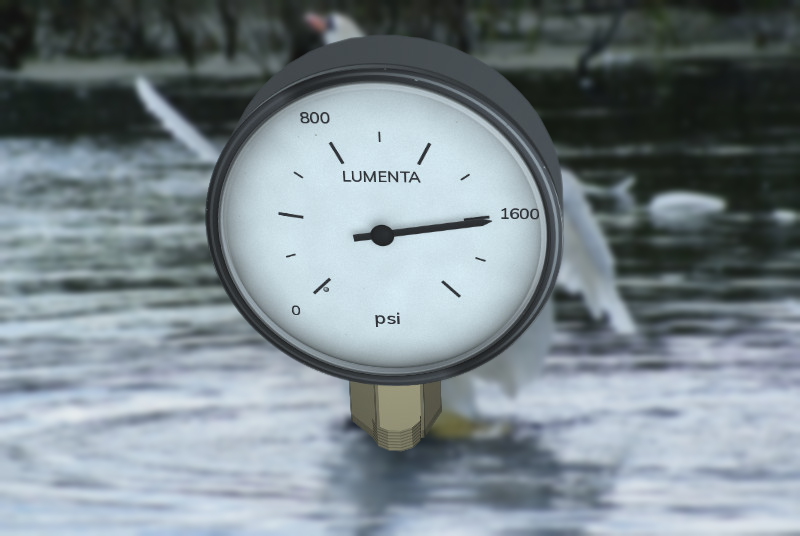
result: 1600,psi
